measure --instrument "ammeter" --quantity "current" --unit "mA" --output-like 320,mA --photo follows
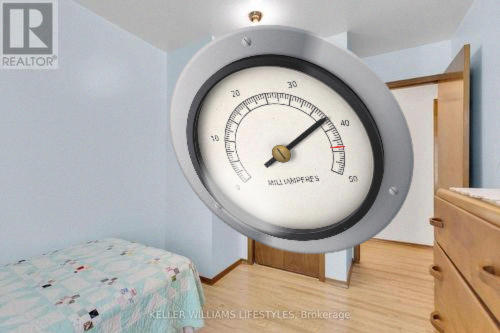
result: 37.5,mA
